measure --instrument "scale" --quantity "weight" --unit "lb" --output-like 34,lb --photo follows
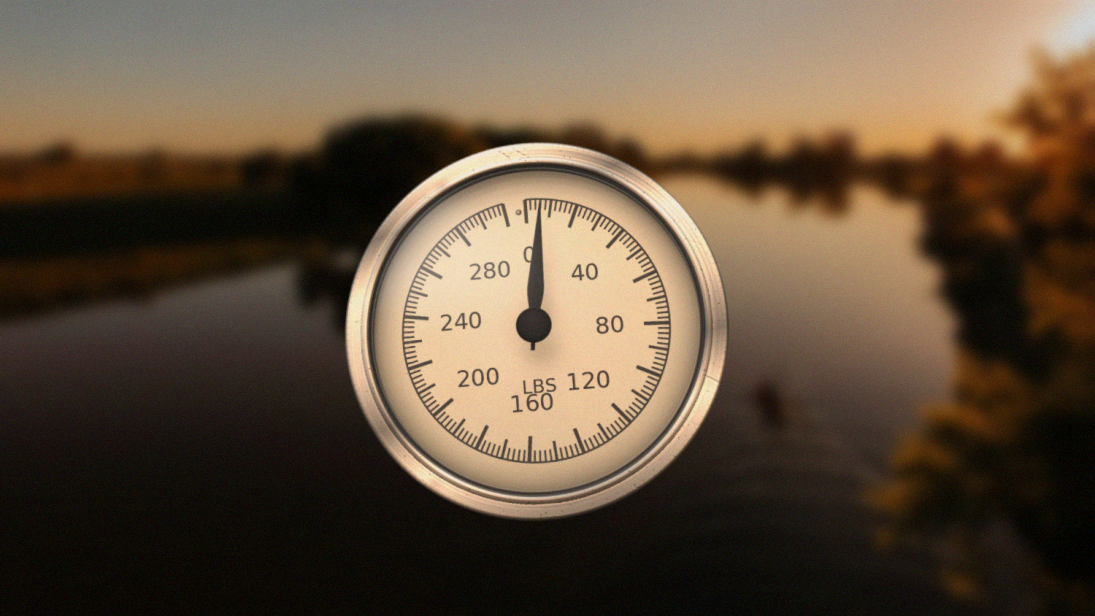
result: 6,lb
